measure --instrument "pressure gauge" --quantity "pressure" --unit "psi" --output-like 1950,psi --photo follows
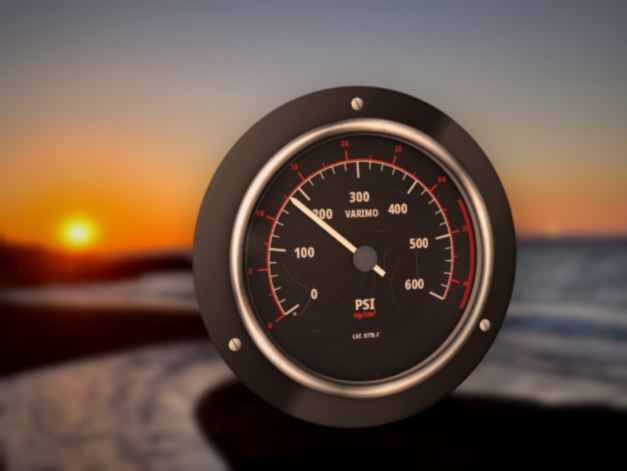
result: 180,psi
